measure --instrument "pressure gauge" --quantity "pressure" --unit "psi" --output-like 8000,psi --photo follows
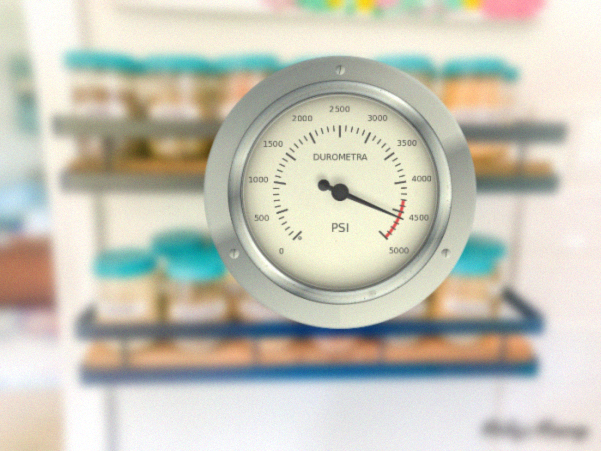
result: 4600,psi
